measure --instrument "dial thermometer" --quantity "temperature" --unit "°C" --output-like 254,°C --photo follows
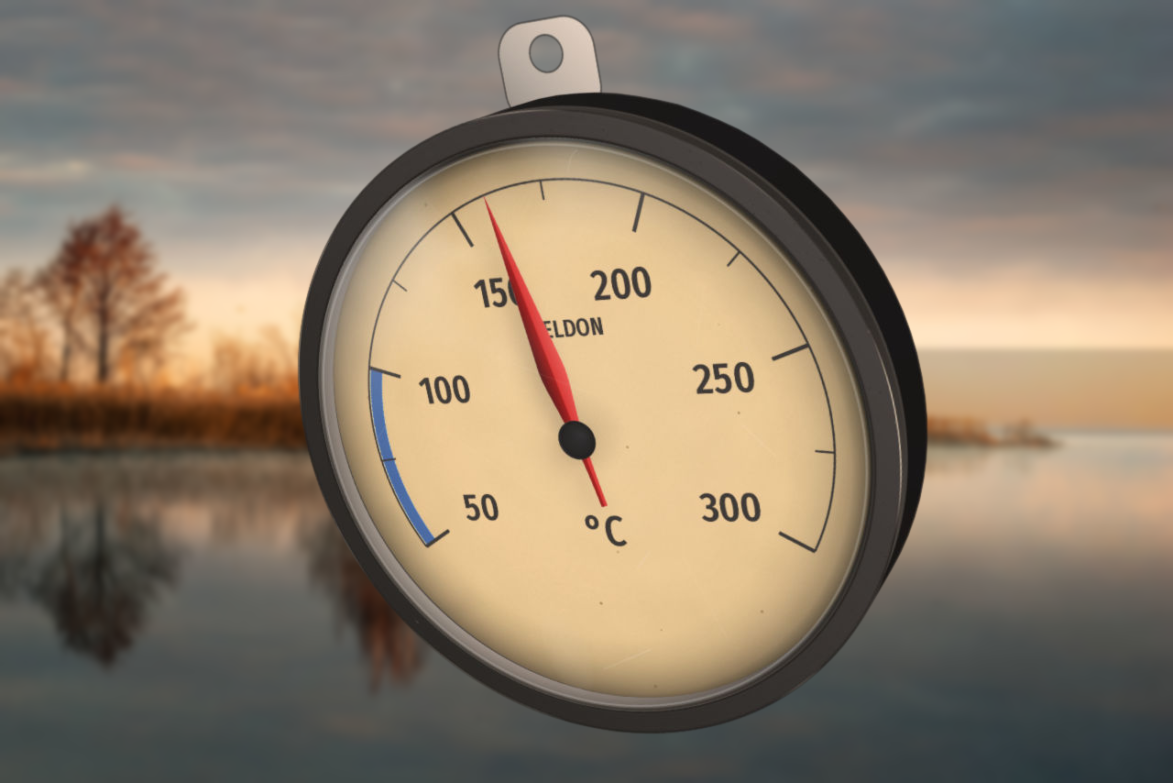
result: 162.5,°C
